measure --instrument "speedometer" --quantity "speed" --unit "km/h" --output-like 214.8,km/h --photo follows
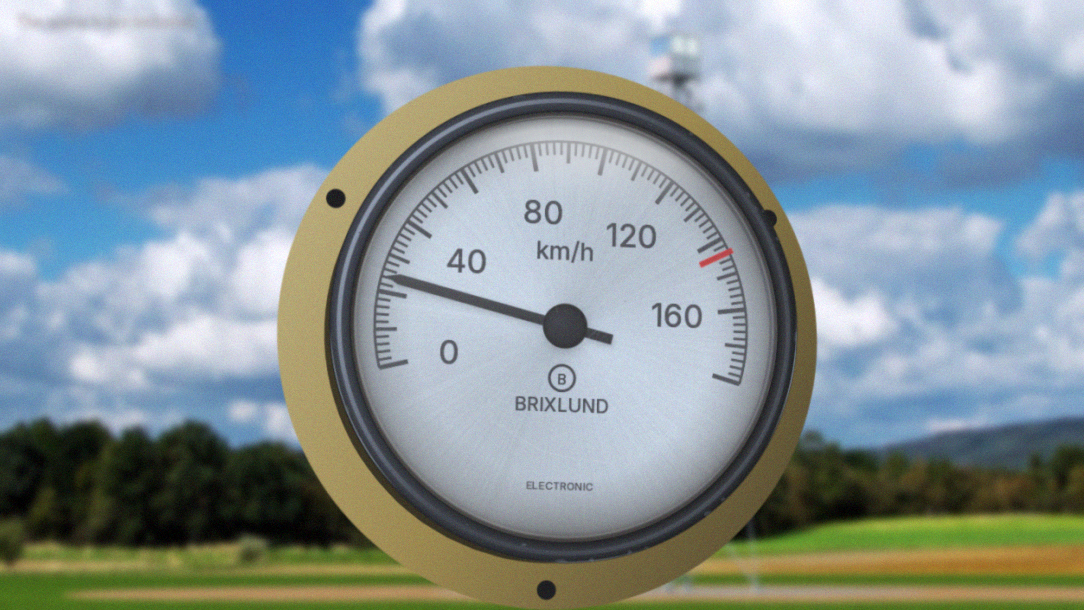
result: 24,km/h
